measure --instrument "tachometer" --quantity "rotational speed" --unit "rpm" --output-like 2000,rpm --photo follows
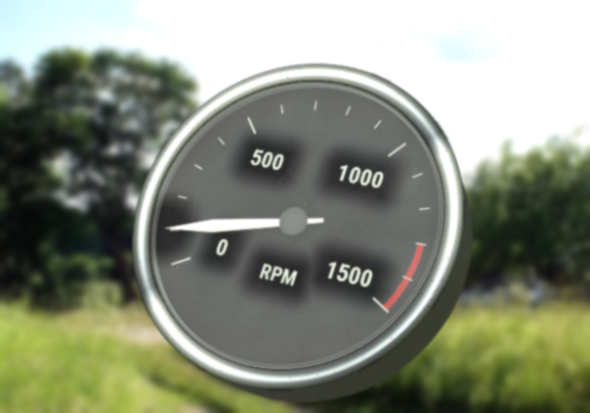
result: 100,rpm
